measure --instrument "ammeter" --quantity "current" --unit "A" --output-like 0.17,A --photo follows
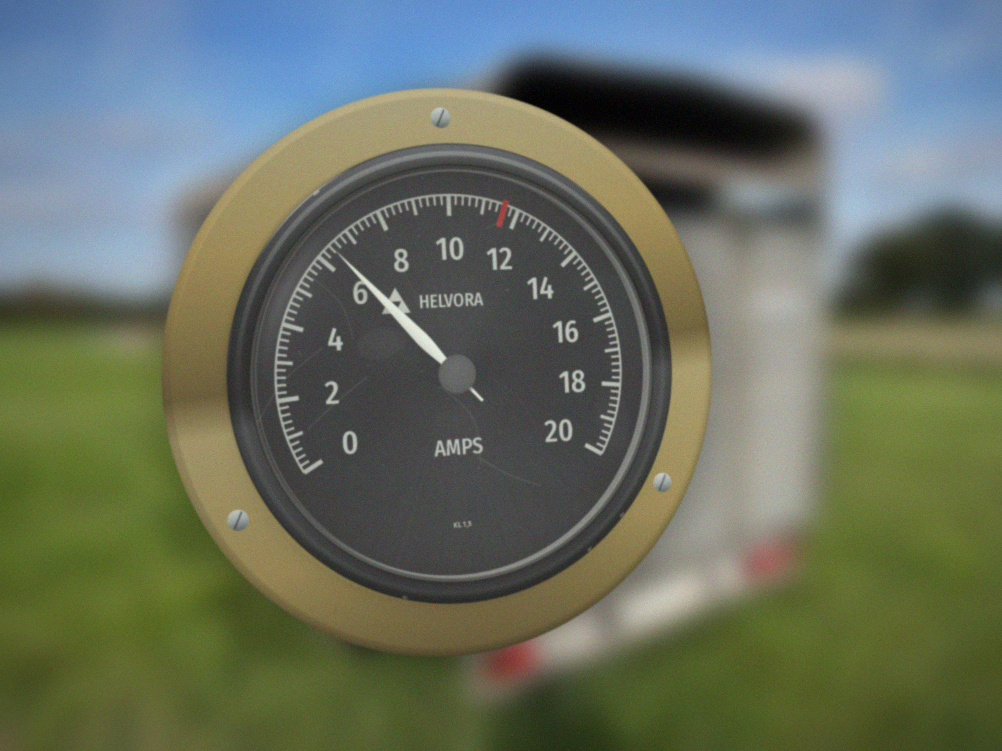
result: 6.4,A
